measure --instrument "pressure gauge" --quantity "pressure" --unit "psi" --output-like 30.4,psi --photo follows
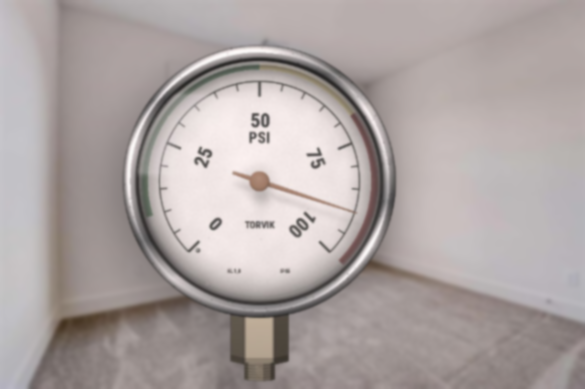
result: 90,psi
